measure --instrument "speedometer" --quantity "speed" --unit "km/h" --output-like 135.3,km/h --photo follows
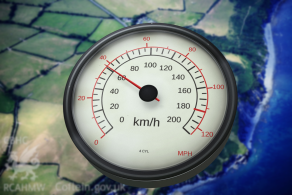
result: 60,km/h
